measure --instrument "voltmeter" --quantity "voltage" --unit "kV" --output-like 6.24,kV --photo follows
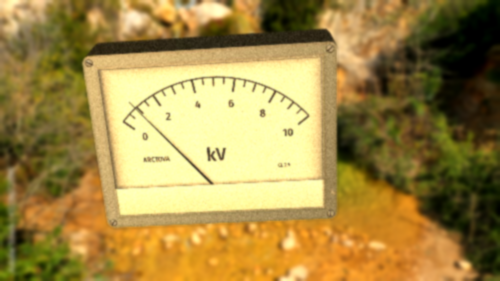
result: 1,kV
